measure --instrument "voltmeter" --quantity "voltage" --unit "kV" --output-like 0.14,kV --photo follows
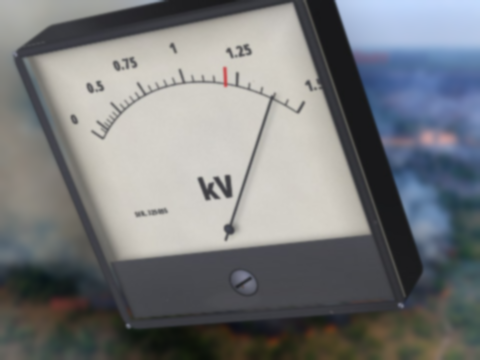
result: 1.4,kV
